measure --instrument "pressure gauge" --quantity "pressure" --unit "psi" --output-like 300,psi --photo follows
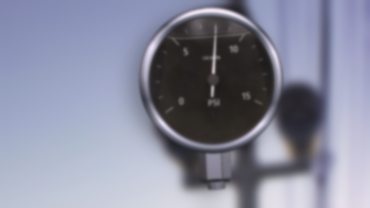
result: 8,psi
